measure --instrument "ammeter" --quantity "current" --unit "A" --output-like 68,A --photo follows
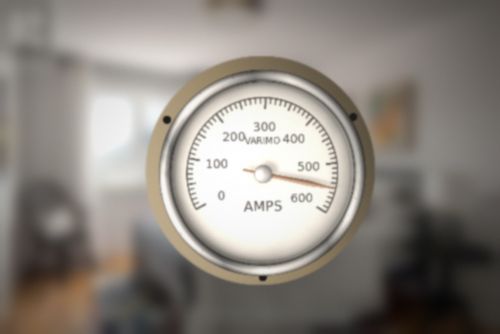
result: 550,A
